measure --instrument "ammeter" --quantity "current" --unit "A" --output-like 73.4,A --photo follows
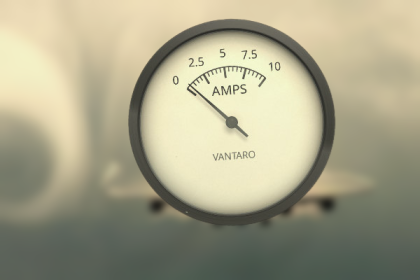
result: 0.5,A
